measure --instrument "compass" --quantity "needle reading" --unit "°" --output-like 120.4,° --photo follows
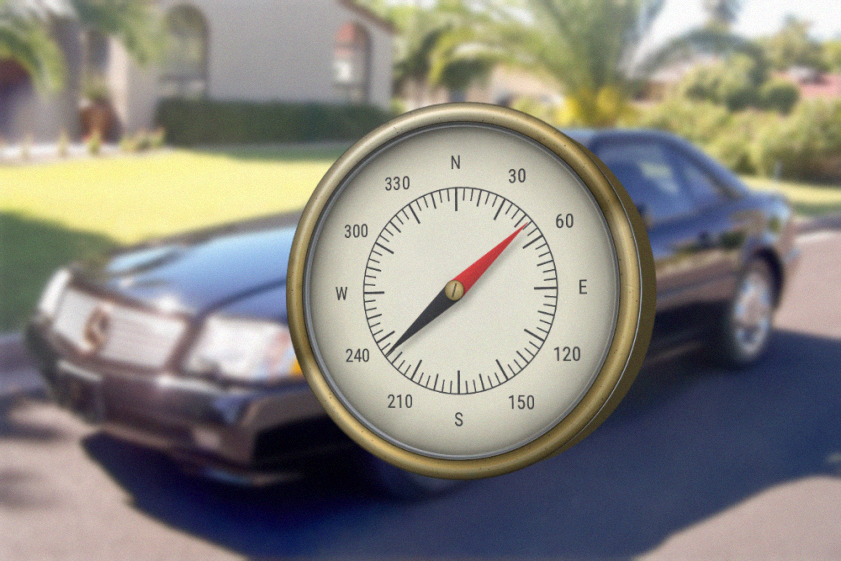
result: 50,°
